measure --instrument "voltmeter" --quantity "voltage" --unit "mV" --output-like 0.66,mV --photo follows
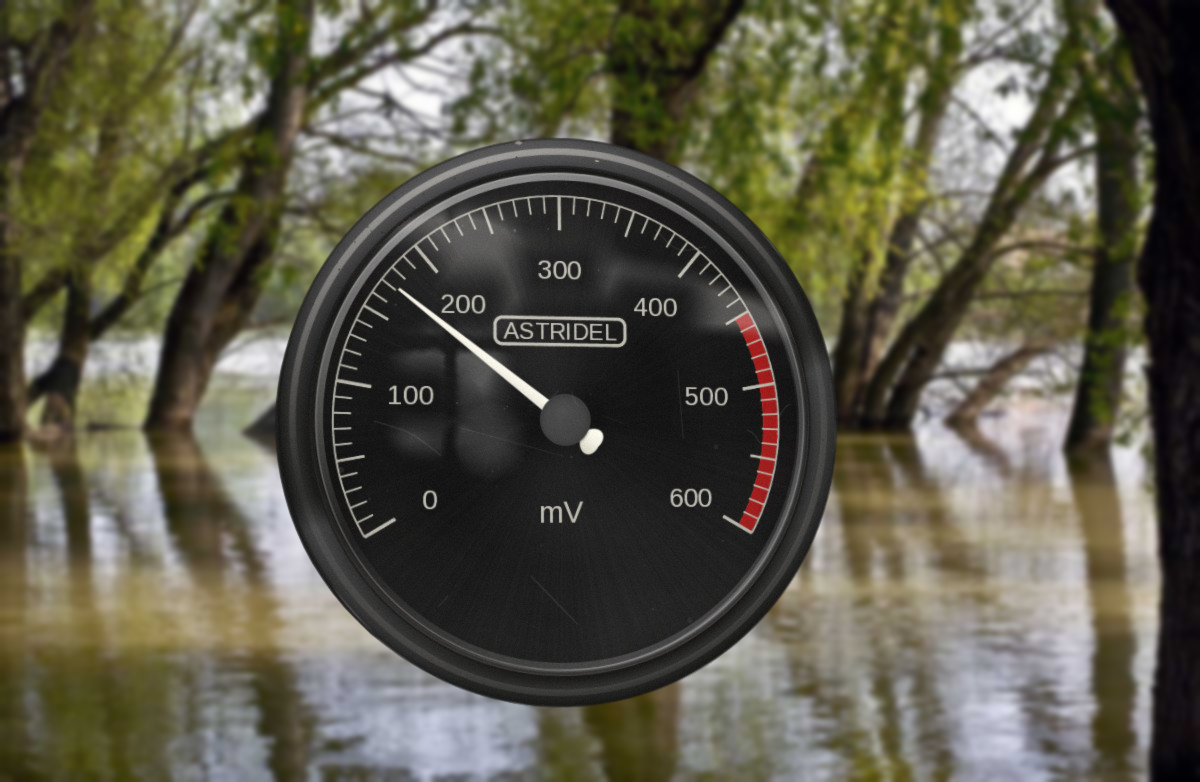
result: 170,mV
